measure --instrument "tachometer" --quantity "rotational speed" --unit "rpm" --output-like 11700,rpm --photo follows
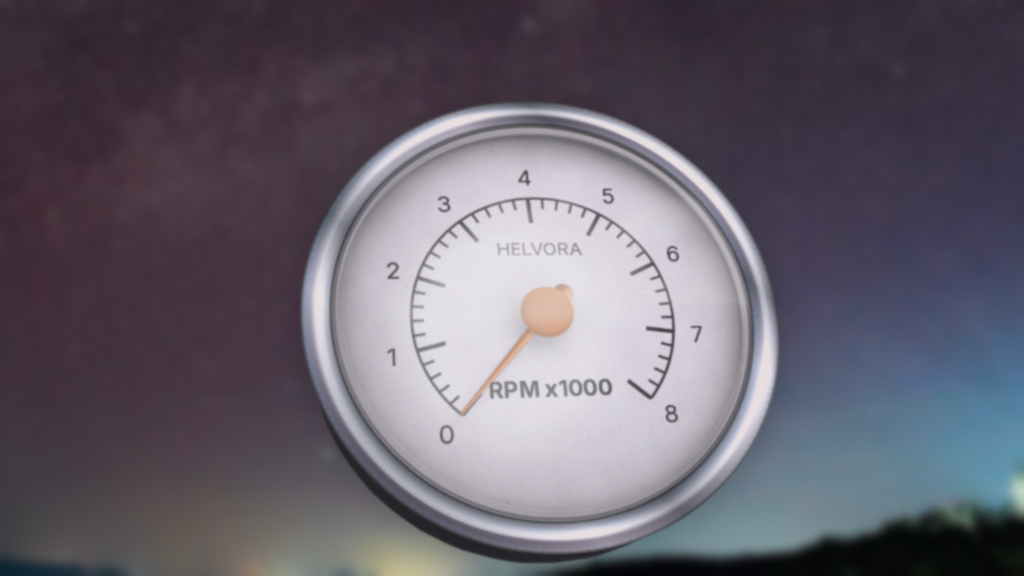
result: 0,rpm
